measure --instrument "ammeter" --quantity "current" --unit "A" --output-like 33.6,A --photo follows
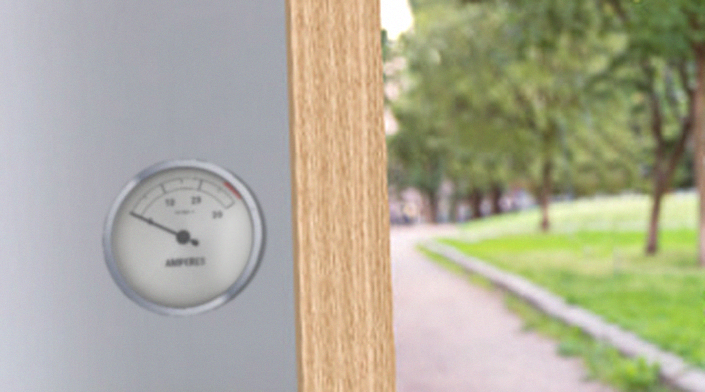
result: 0,A
